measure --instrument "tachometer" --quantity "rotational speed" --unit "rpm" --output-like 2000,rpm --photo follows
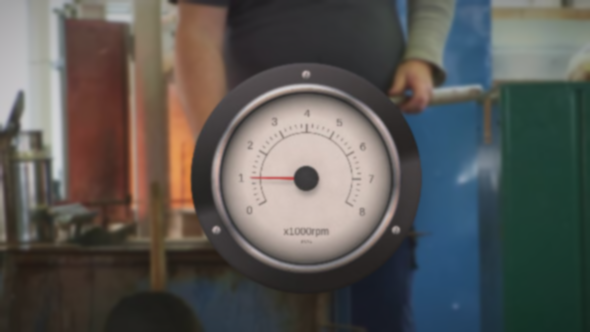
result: 1000,rpm
